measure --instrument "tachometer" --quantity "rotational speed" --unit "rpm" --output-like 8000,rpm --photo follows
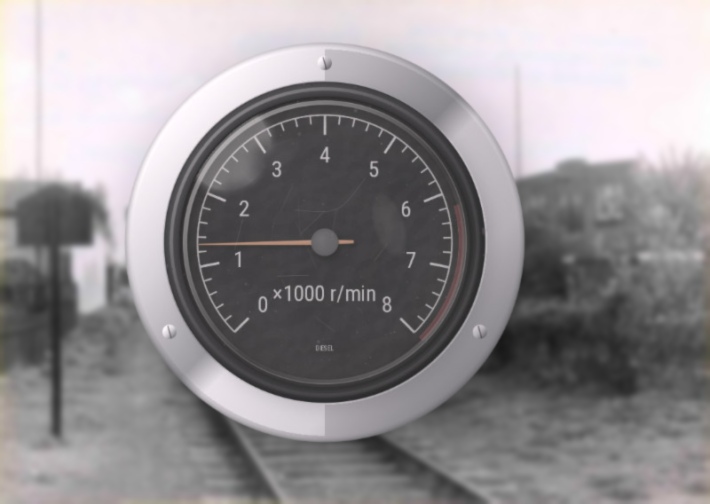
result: 1300,rpm
